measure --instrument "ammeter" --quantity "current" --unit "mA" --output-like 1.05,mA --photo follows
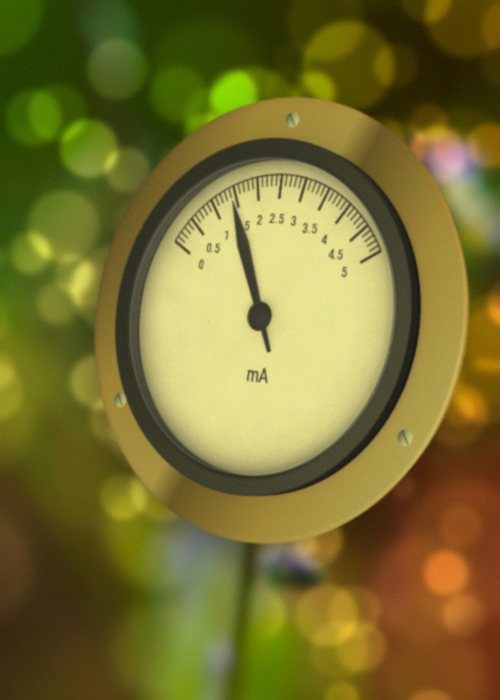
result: 1.5,mA
